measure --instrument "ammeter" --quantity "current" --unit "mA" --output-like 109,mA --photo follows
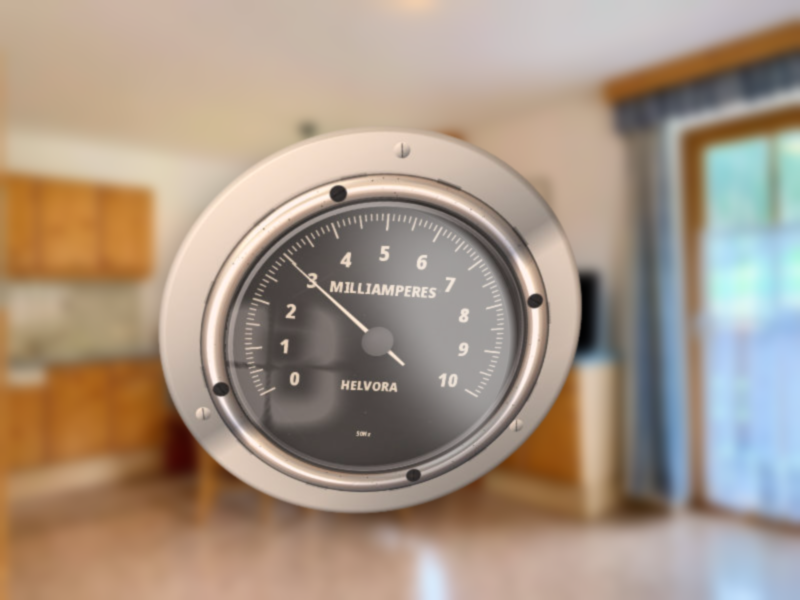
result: 3,mA
